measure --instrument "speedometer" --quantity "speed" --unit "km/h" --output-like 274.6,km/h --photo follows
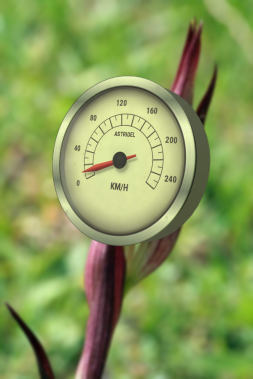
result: 10,km/h
